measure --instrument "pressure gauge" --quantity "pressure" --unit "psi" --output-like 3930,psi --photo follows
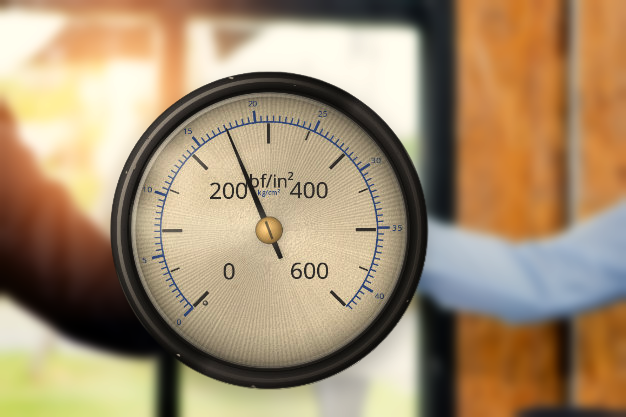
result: 250,psi
